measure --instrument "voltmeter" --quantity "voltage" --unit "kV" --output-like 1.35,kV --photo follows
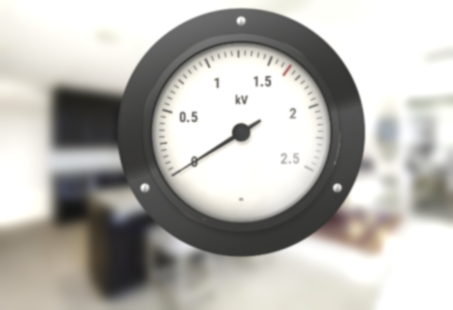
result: 0,kV
